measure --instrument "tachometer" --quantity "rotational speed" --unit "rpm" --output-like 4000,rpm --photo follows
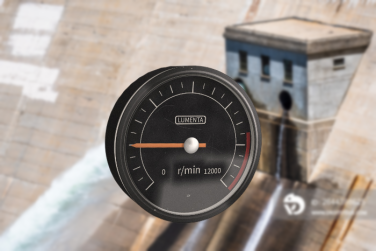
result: 2000,rpm
